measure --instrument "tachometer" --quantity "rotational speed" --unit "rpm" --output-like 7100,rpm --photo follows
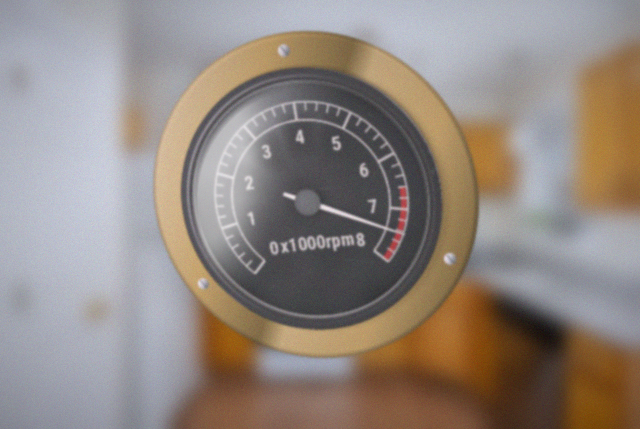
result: 7400,rpm
